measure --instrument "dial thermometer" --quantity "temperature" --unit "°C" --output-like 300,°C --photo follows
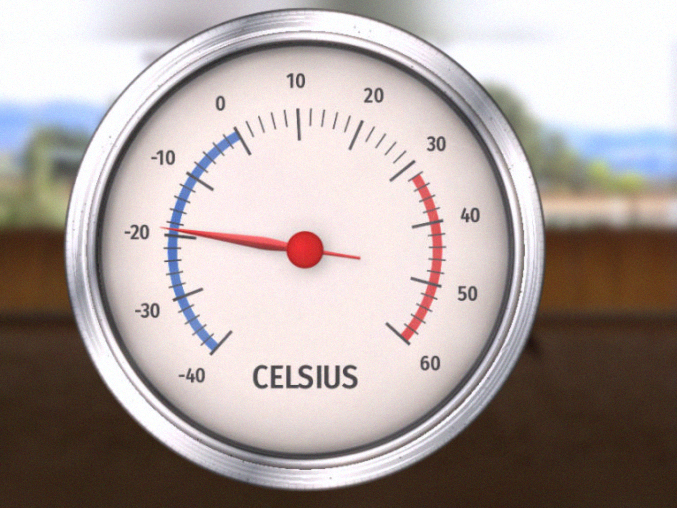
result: -19,°C
